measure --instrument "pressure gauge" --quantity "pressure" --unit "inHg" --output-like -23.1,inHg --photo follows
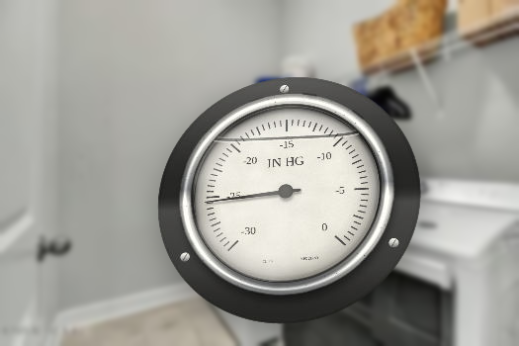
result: -25.5,inHg
